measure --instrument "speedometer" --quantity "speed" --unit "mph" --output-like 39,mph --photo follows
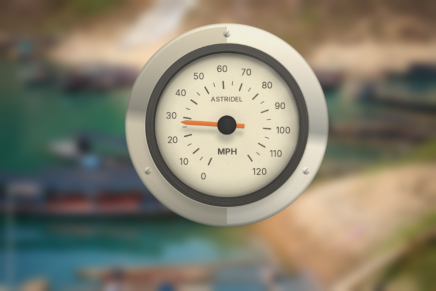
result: 27.5,mph
